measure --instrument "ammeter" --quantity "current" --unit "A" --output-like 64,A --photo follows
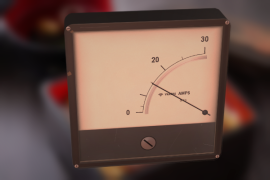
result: 15,A
